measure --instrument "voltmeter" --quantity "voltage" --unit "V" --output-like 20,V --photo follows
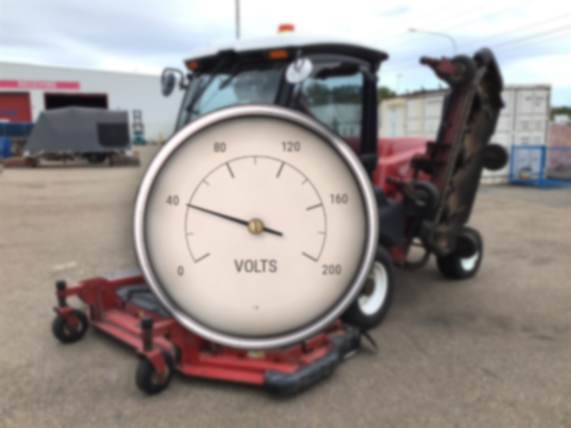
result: 40,V
